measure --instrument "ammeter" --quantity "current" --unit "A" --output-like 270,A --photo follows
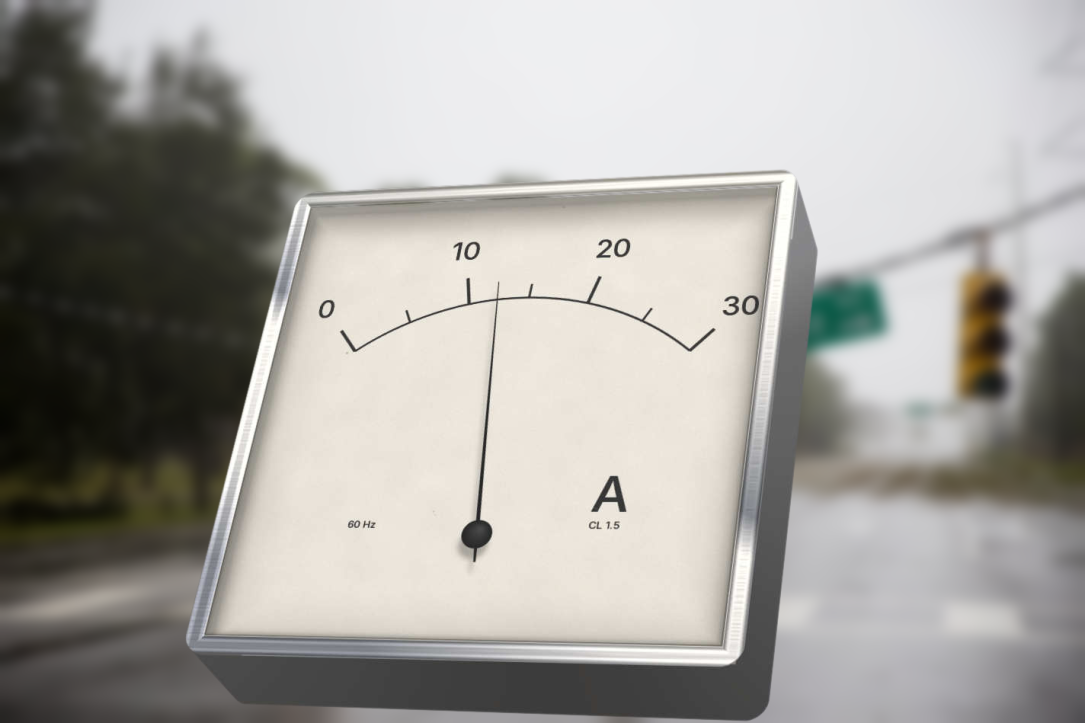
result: 12.5,A
